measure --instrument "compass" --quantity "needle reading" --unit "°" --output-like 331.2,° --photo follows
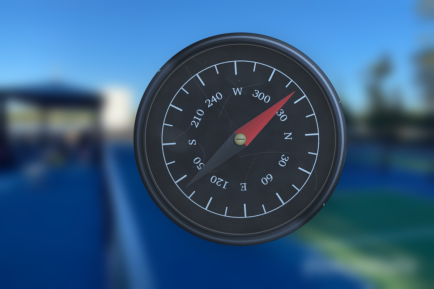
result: 322.5,°
